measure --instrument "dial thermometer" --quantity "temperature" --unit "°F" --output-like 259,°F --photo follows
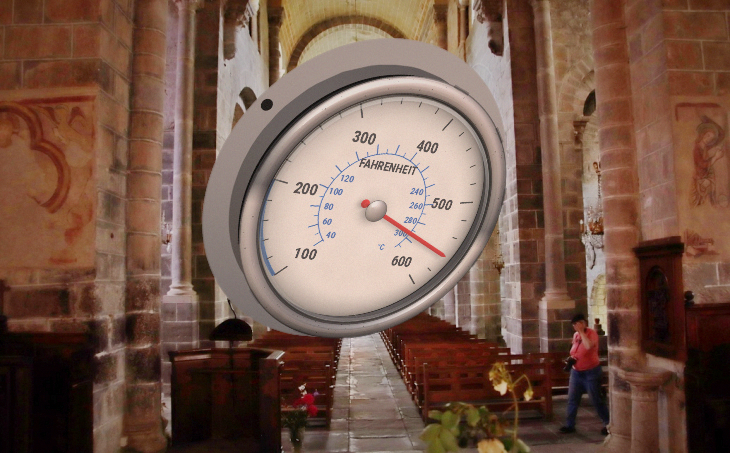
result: 560,°F
